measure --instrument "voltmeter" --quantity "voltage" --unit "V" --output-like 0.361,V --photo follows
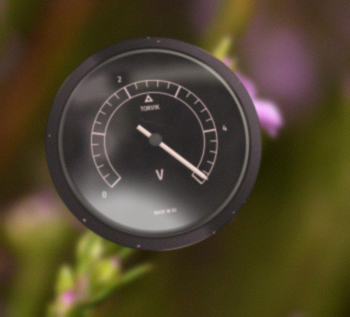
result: 4.9,V
